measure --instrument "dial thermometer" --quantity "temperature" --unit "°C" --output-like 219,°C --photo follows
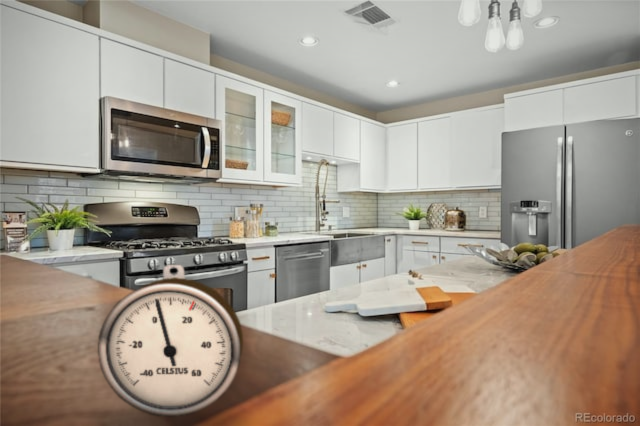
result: 5,°C
